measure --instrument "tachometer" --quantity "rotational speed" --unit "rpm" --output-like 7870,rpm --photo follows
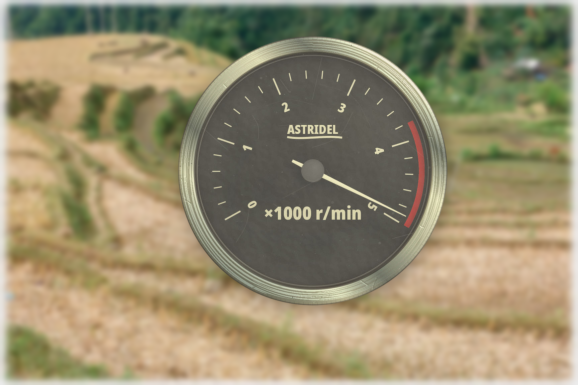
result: 4900,rpm
